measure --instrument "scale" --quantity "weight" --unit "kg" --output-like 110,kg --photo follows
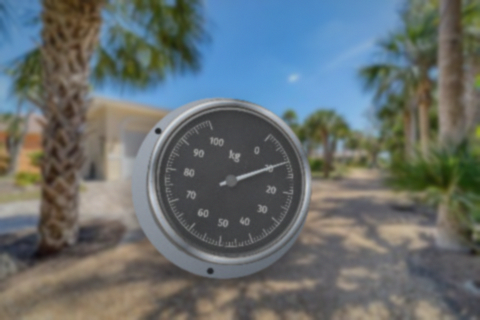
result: 10,kg
